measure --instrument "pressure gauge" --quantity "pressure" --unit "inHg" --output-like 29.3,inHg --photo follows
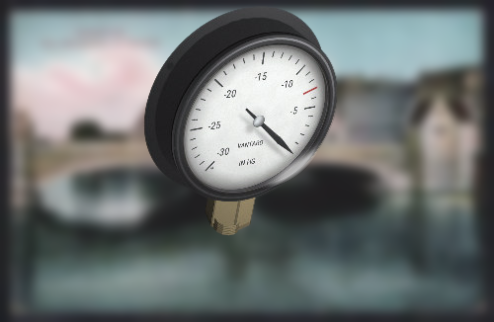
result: 0,inHg
